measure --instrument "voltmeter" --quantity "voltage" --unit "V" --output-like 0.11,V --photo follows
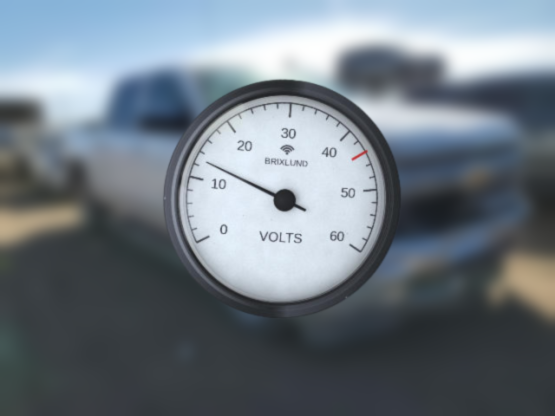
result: 13,V
